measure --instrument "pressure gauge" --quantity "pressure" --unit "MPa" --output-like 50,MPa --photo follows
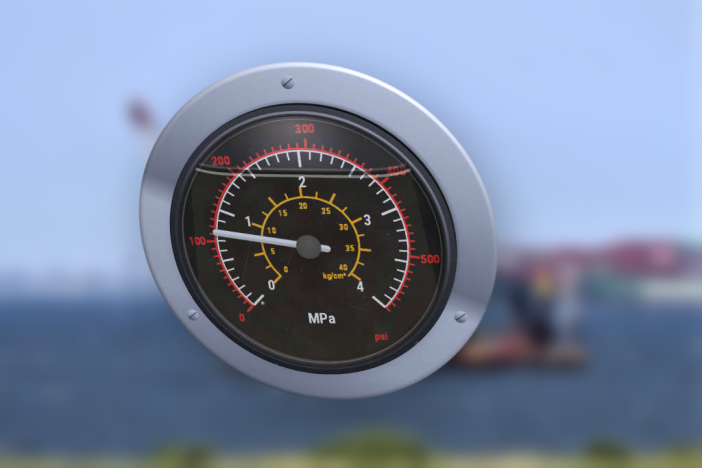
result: 0.8,MPa
